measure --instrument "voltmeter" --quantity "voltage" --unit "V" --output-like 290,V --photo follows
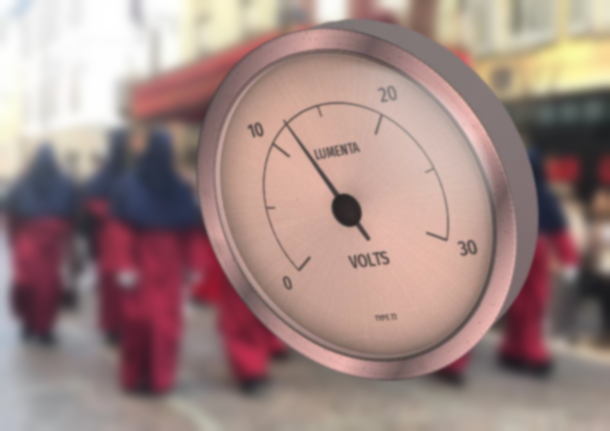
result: 12.5,V
